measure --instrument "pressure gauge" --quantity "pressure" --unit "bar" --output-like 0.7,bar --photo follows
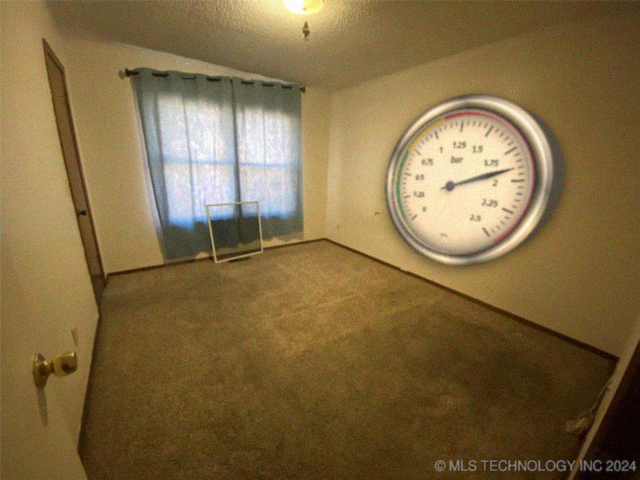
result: 1.9,bar
